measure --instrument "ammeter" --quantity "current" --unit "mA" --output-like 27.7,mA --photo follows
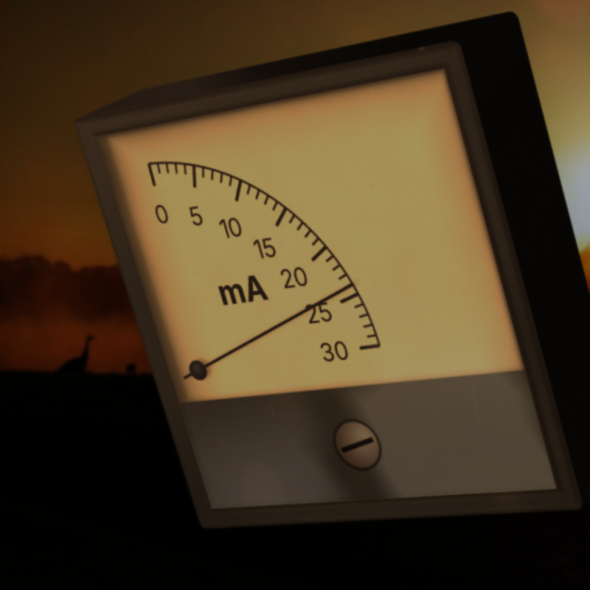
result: 24,mA
